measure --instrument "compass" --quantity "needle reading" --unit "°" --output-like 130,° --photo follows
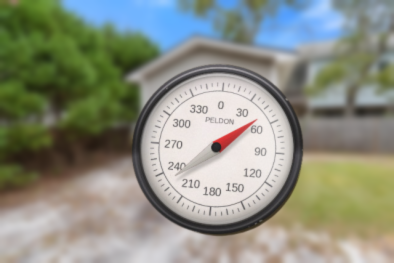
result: 50,°
